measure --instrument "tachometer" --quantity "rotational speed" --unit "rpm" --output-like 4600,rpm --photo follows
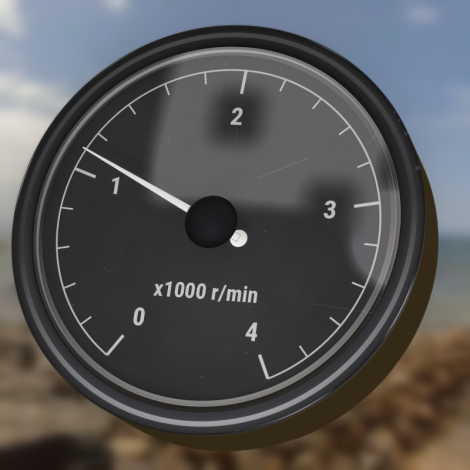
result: 1100,rpm
